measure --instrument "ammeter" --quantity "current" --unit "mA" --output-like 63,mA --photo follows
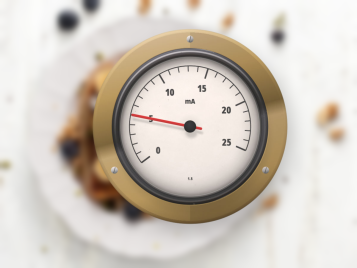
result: 5,mA
